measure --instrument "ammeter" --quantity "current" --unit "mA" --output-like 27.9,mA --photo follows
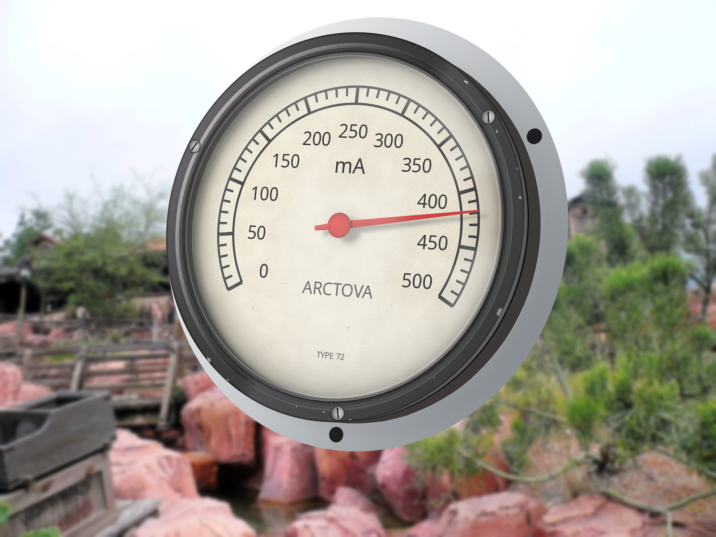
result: 420,mA
